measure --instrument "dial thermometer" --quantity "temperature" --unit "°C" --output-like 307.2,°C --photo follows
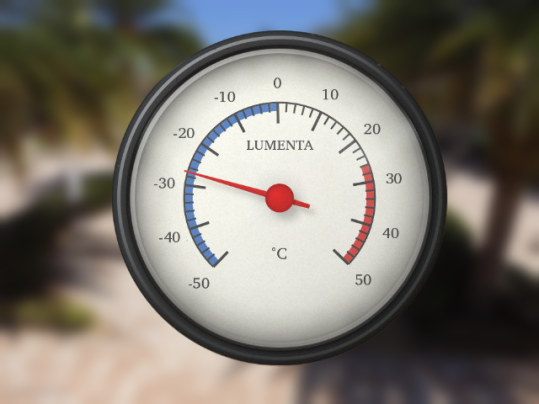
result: -27,°C
